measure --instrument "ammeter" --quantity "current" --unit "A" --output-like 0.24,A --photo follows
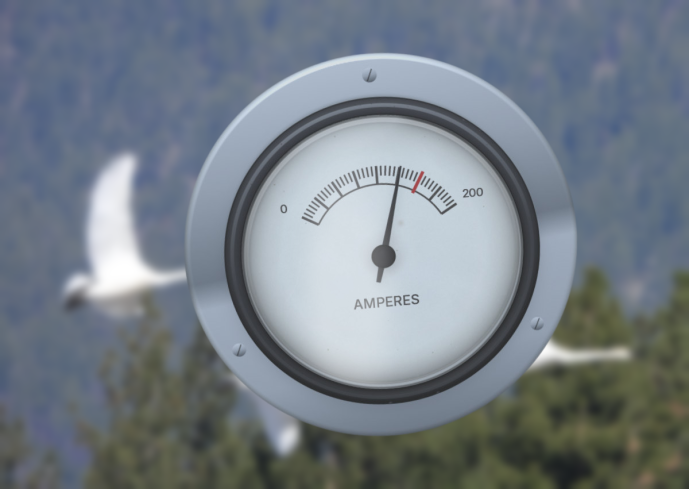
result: 125,A
